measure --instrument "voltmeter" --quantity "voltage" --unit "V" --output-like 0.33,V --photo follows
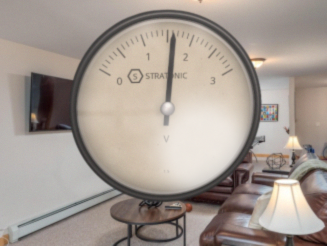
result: 1.6,V
